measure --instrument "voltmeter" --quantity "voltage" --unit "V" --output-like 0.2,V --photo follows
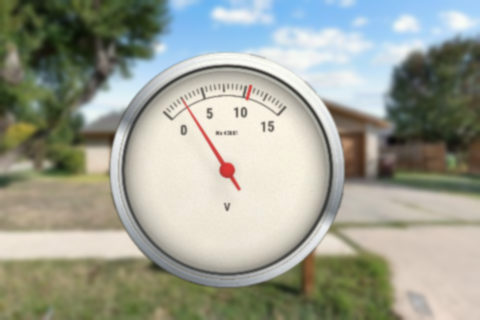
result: 2.5,V
